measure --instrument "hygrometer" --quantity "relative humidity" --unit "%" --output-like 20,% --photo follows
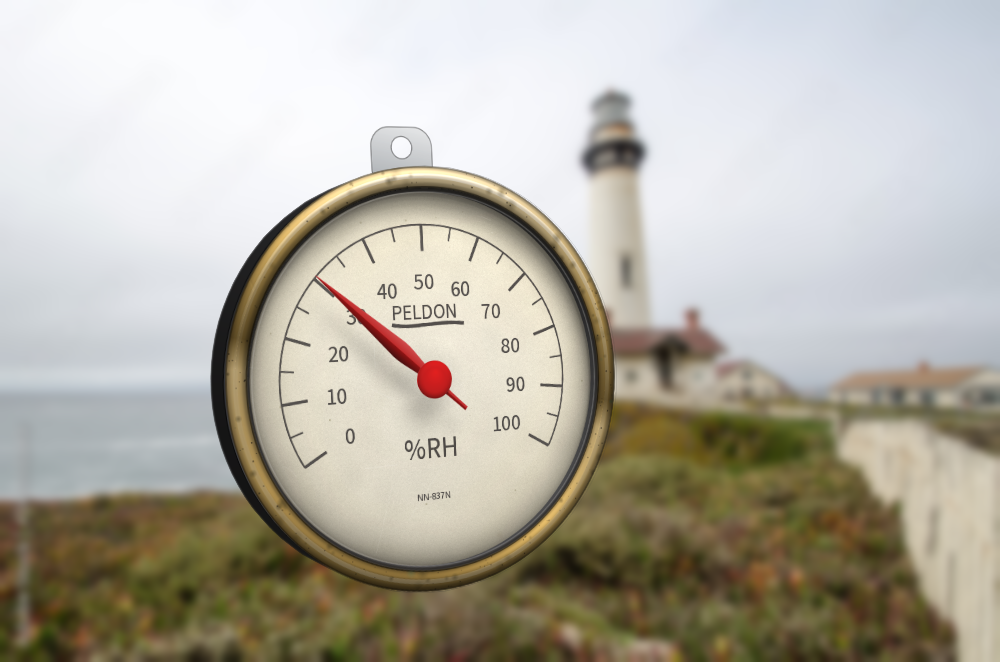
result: 30,%
